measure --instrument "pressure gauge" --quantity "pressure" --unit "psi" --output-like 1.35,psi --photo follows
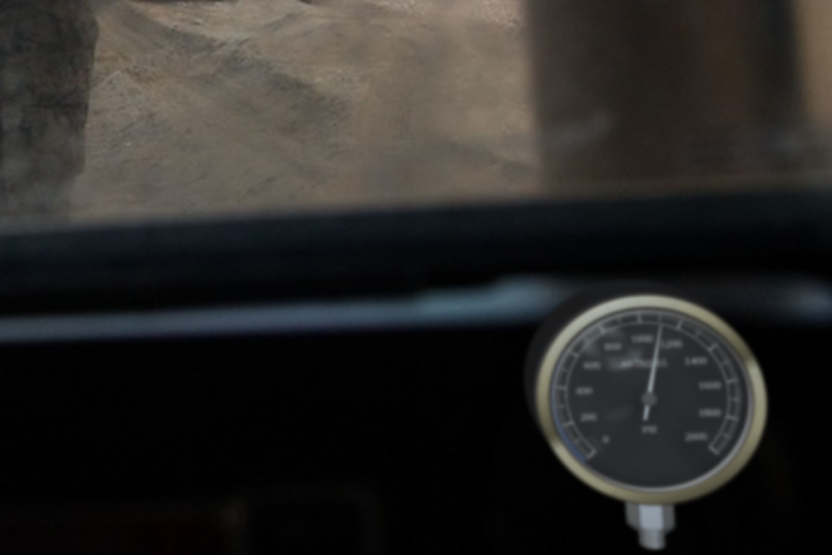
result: 1100,psi
